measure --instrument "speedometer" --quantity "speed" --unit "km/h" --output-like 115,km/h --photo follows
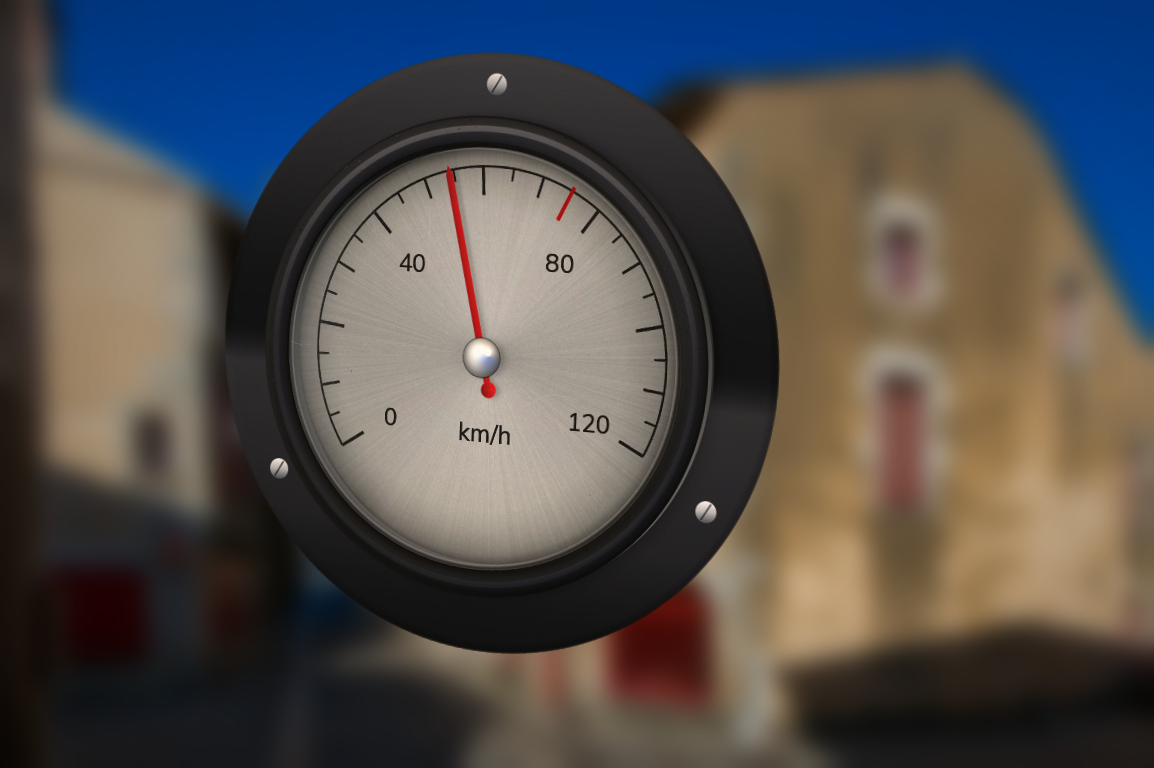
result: 55,km/h
